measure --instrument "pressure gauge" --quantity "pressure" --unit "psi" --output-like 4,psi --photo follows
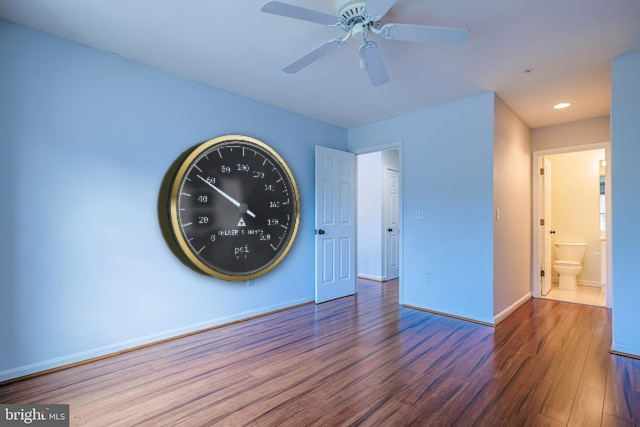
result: 55,psi
